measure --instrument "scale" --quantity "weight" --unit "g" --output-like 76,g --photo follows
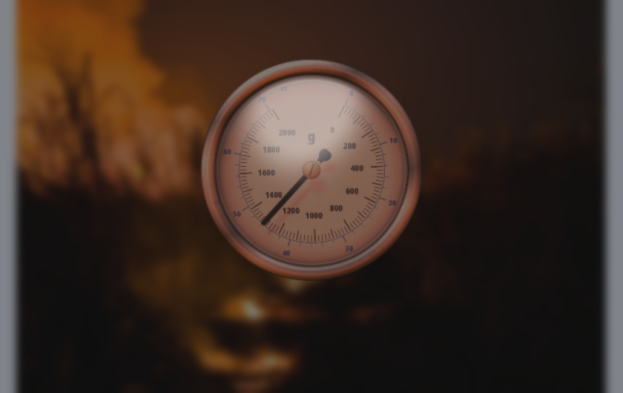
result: 1300,g
